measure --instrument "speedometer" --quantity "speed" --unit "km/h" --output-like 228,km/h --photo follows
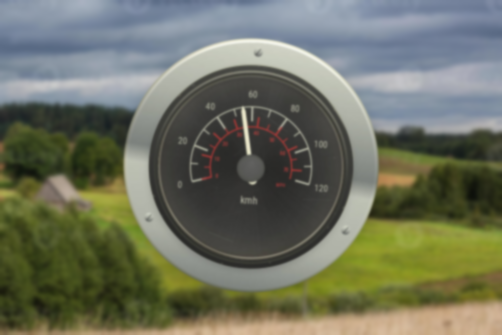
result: 55,km/h
